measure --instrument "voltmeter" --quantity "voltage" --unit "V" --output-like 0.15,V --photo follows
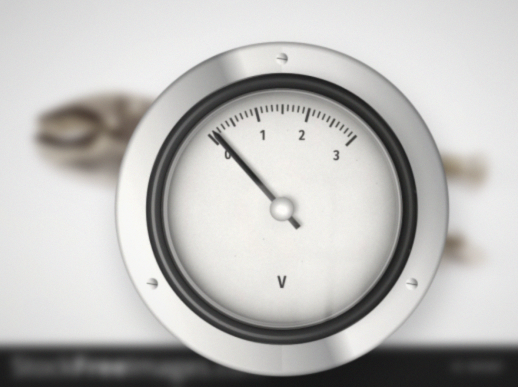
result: 0.1,V
